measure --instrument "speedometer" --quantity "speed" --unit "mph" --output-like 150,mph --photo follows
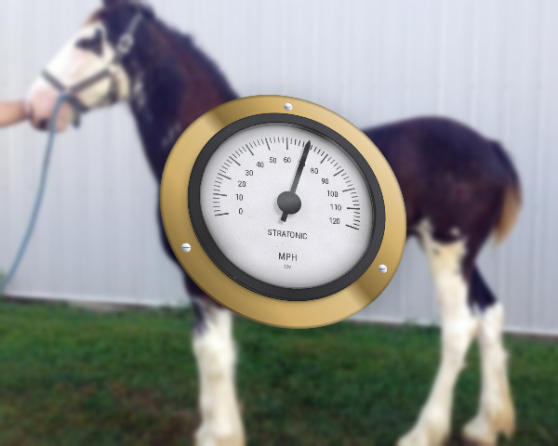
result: 70,mph
